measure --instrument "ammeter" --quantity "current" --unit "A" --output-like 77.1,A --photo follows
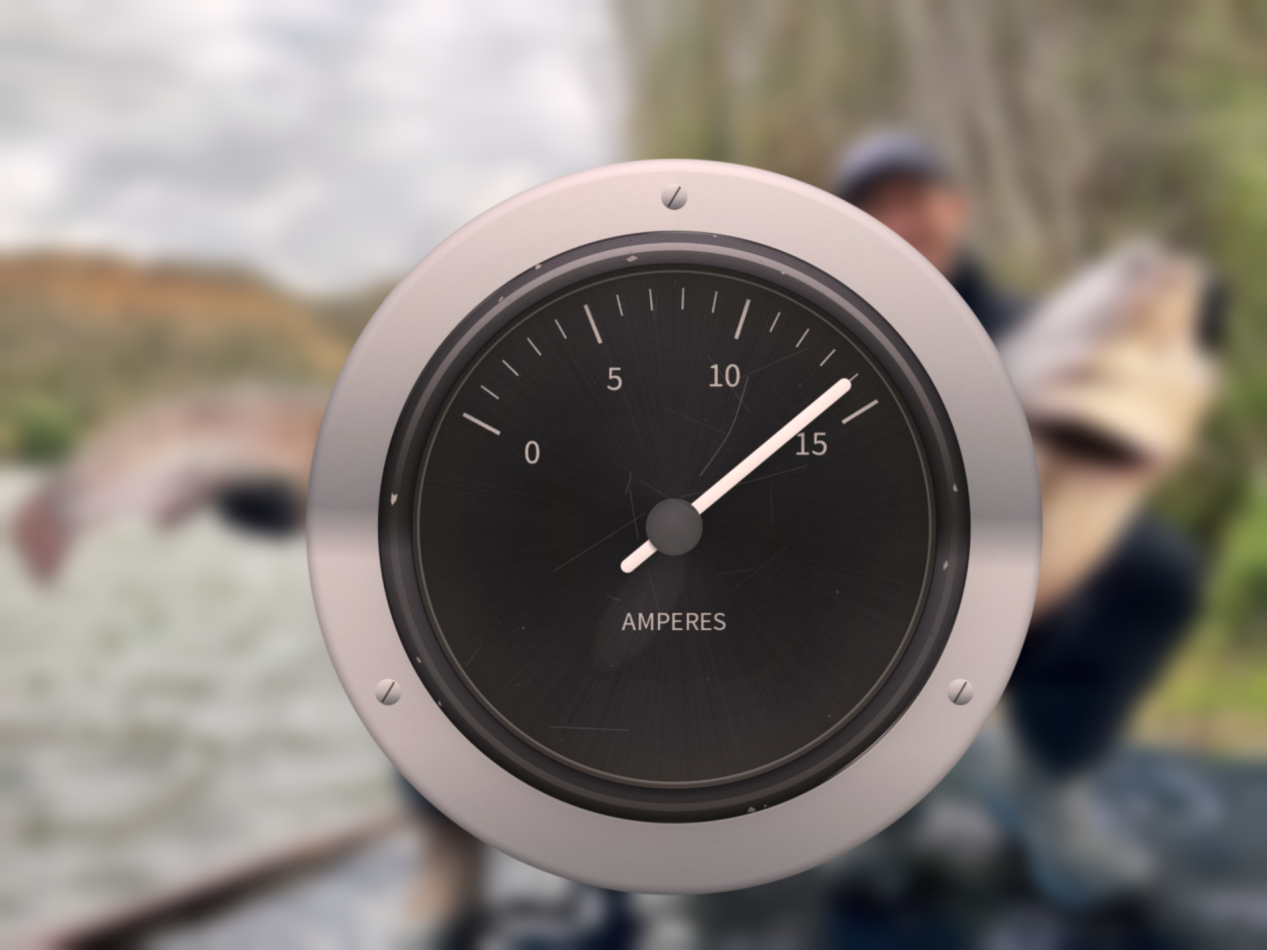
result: 14,A
